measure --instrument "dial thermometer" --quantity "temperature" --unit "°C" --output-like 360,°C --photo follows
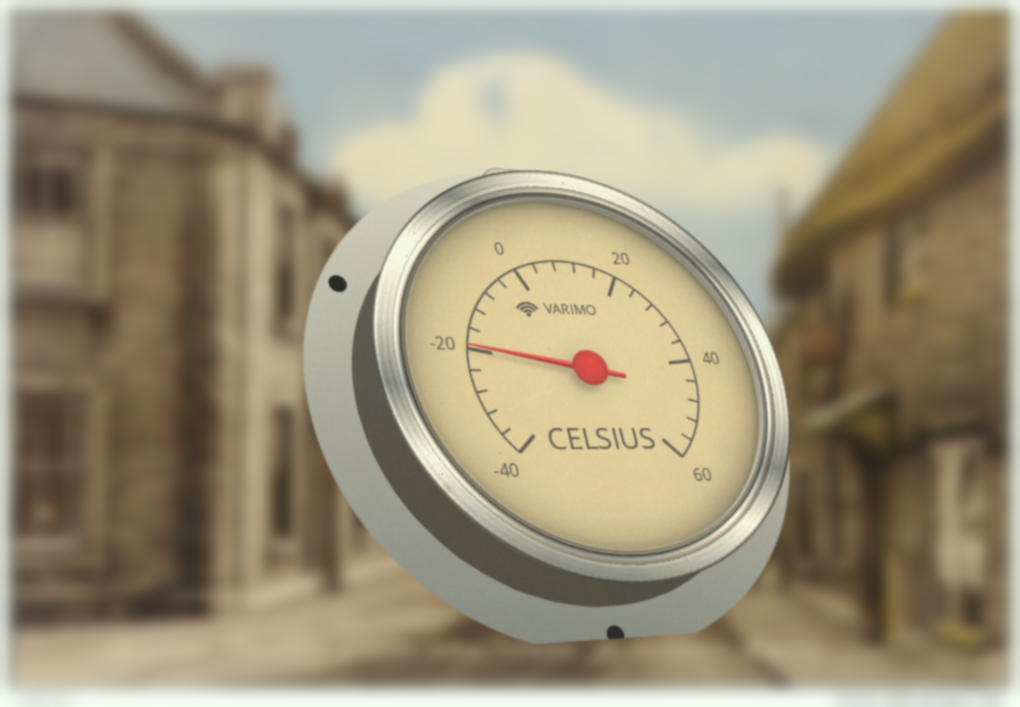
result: -20,°C
